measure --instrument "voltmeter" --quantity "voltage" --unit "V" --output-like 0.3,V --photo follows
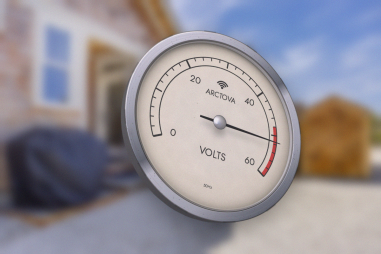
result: 52,V
